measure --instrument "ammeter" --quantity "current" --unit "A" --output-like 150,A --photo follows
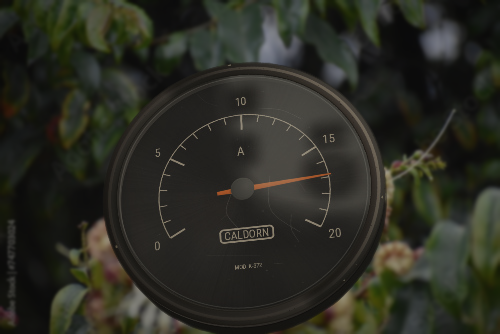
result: 17,A
